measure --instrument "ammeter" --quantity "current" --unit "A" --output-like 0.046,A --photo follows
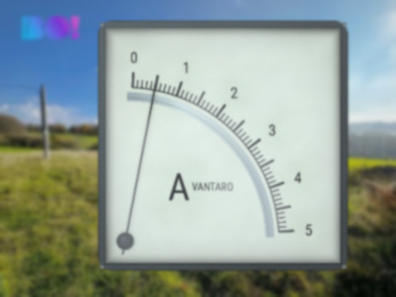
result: 0.5,A
